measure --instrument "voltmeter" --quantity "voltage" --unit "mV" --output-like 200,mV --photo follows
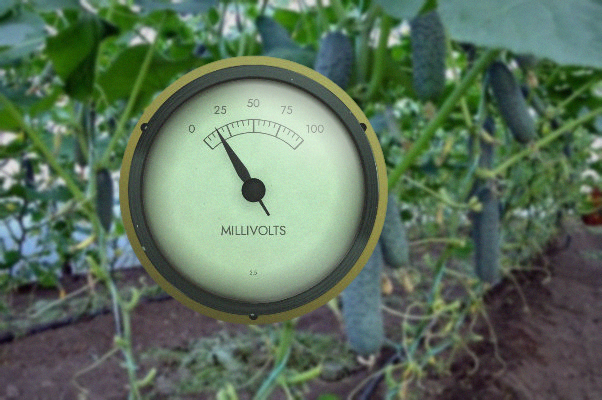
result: 15,mV
